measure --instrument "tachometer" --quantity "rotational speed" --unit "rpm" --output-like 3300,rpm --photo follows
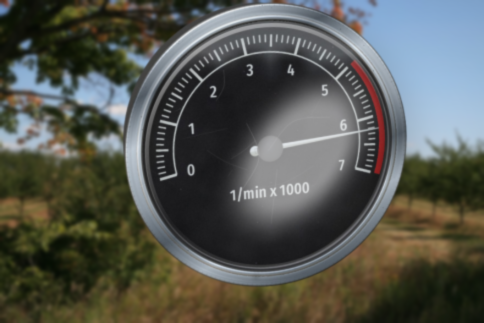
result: 6200,rpm
